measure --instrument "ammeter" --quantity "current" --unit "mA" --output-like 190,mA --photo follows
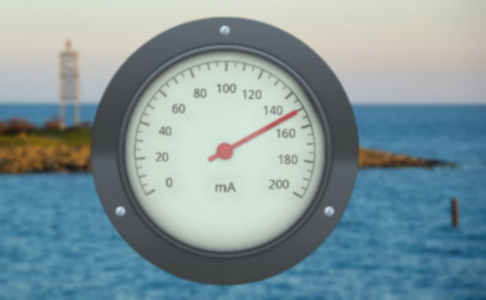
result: 150,mA
